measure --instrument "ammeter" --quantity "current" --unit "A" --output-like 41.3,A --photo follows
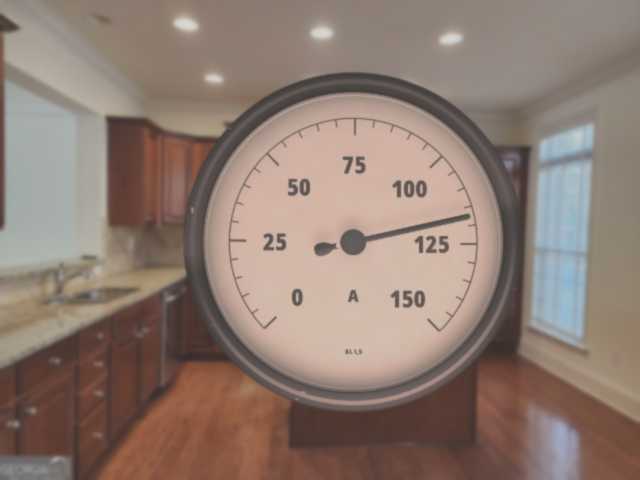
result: 117.5,A
